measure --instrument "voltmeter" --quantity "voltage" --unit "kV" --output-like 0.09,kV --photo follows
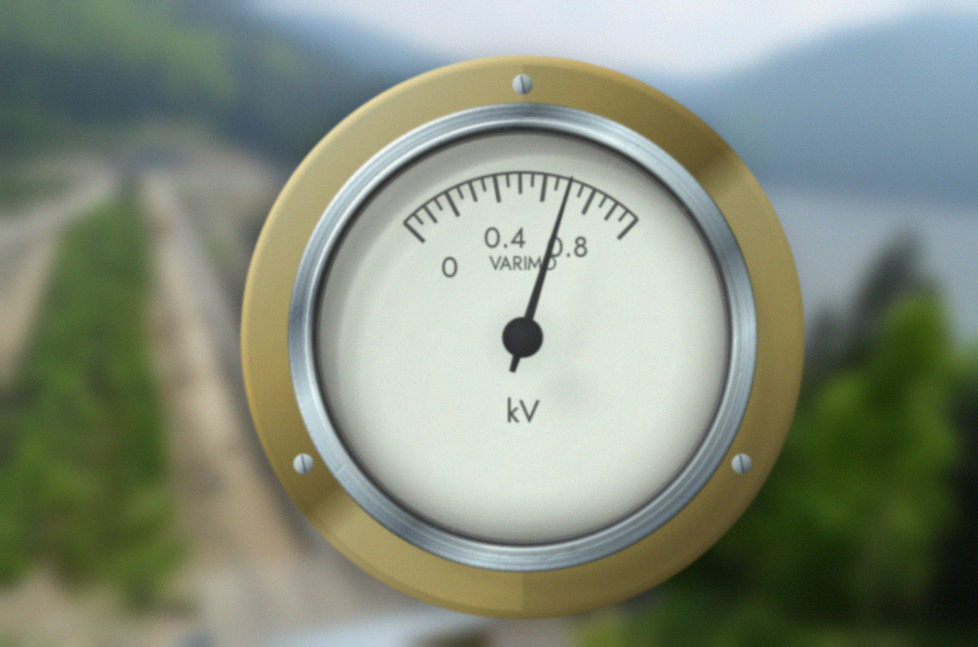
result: 0.7,kV
